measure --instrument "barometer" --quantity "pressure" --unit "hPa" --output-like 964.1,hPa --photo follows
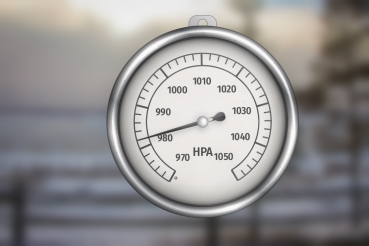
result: 982,hPa
